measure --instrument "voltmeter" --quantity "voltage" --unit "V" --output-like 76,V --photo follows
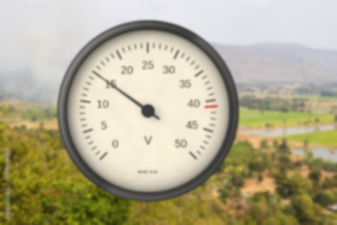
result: 15,V
